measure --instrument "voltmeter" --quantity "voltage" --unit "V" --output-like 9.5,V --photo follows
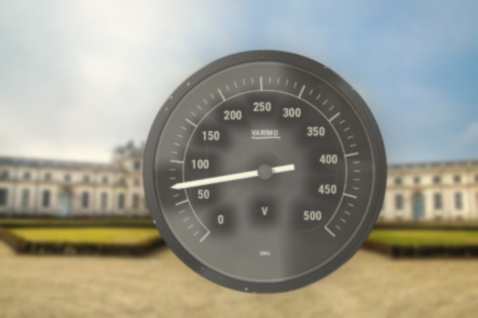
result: 70,V
